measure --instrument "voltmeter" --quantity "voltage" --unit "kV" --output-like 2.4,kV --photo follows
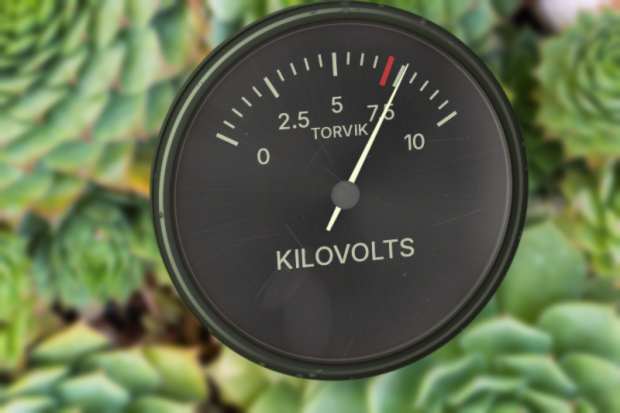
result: 7.5,kV
